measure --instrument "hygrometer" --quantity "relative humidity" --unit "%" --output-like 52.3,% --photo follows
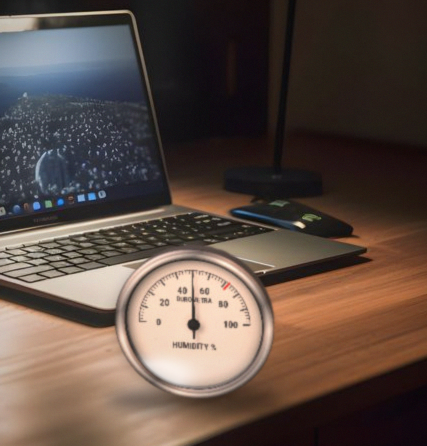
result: 50,%
